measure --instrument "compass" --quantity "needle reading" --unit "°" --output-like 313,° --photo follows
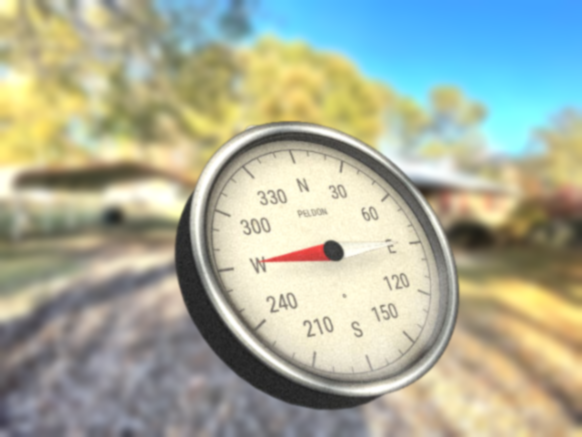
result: 270,°
